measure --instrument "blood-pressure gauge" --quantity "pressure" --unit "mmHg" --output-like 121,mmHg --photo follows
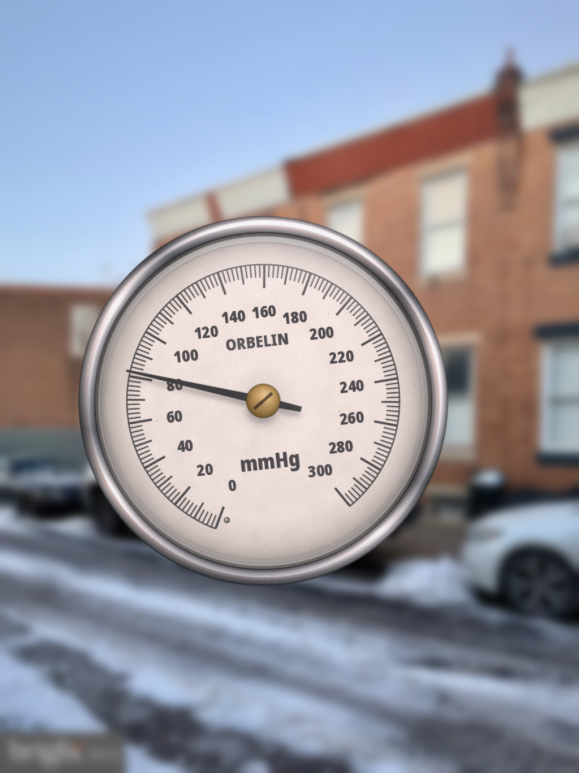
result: 82,mmHg
